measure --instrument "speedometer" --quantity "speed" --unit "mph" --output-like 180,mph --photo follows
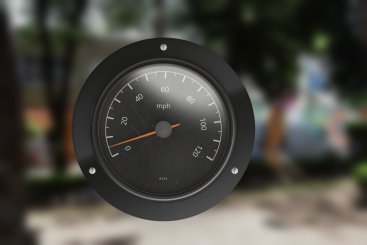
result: 5,mph
